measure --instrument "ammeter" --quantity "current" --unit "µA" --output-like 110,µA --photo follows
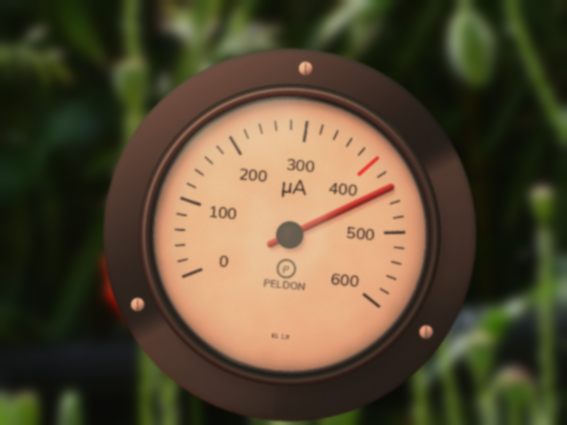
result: 440,µA
